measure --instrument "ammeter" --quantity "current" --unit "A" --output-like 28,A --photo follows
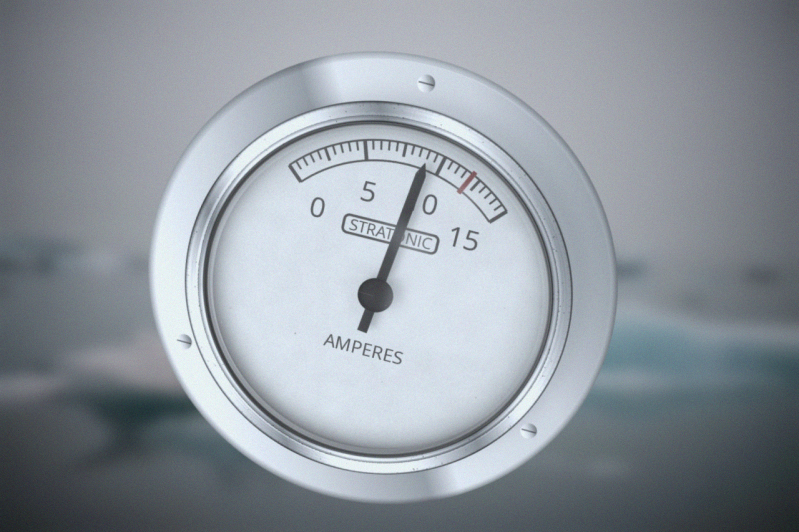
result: 9,A
